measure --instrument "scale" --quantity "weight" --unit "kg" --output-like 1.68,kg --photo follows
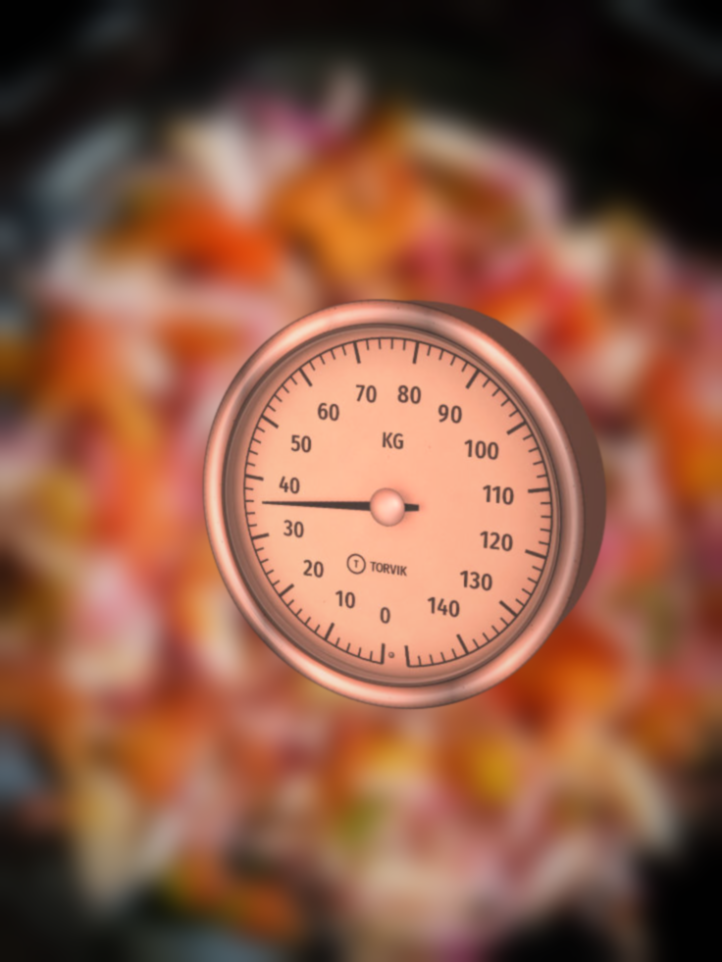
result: 36,kg
